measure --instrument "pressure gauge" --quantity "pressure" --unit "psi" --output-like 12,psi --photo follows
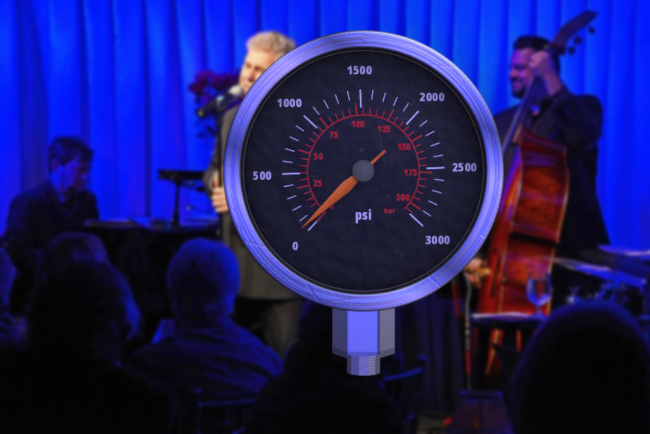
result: 50,psi
